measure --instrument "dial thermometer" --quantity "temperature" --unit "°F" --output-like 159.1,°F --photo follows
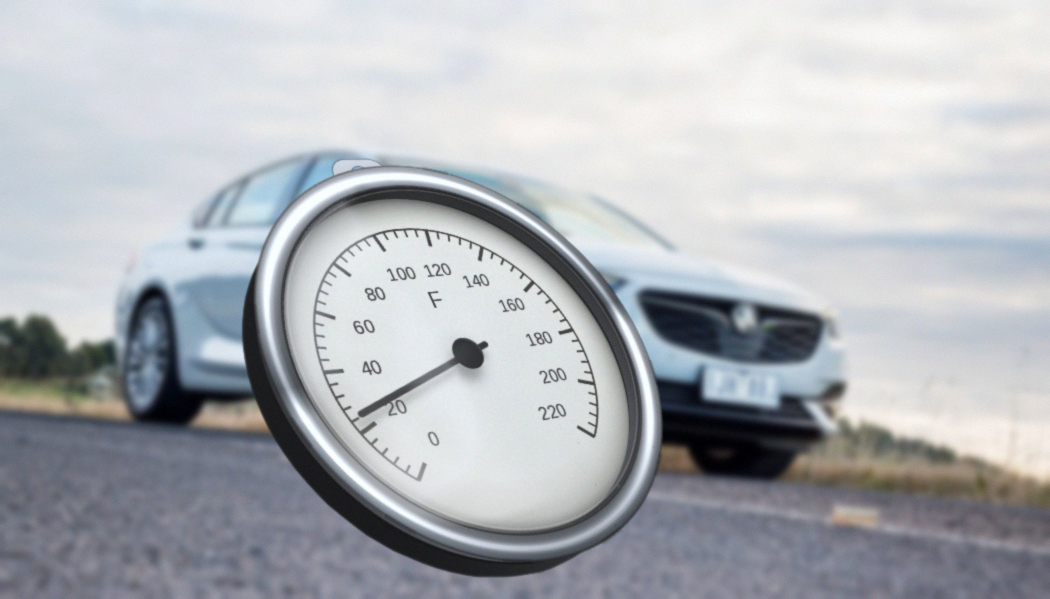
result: 24,°F
